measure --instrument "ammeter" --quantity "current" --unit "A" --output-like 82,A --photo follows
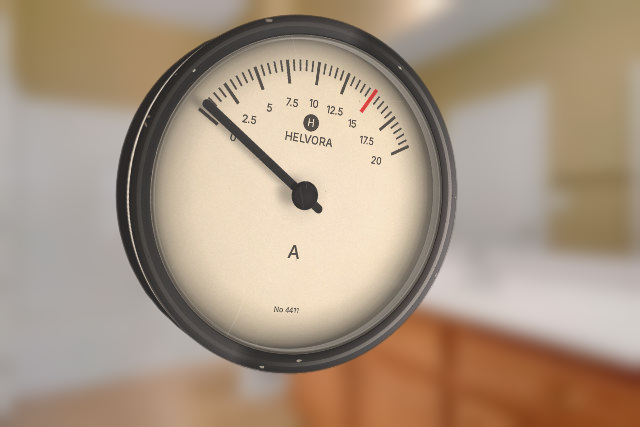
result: 0.5,A
